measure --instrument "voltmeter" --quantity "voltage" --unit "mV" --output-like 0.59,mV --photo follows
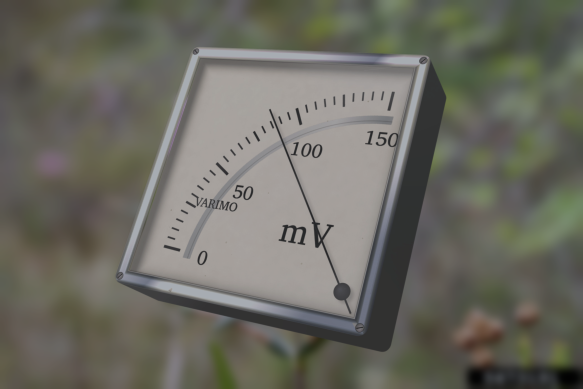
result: 87.5,mV
